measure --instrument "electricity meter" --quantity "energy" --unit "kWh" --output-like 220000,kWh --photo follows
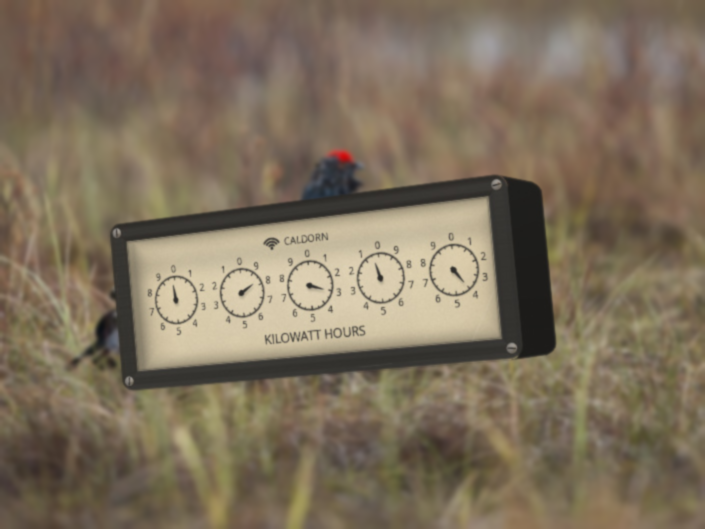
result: 98304,kWh
